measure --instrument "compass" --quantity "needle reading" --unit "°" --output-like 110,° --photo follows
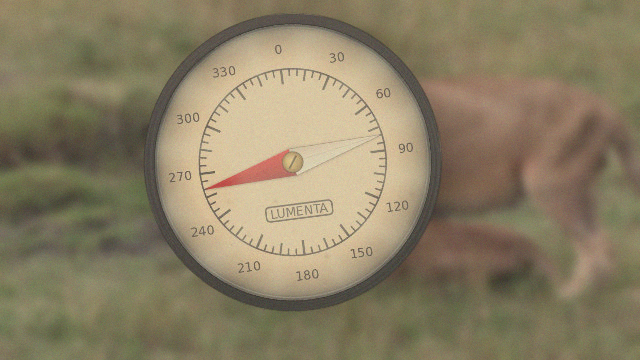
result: 260,°
